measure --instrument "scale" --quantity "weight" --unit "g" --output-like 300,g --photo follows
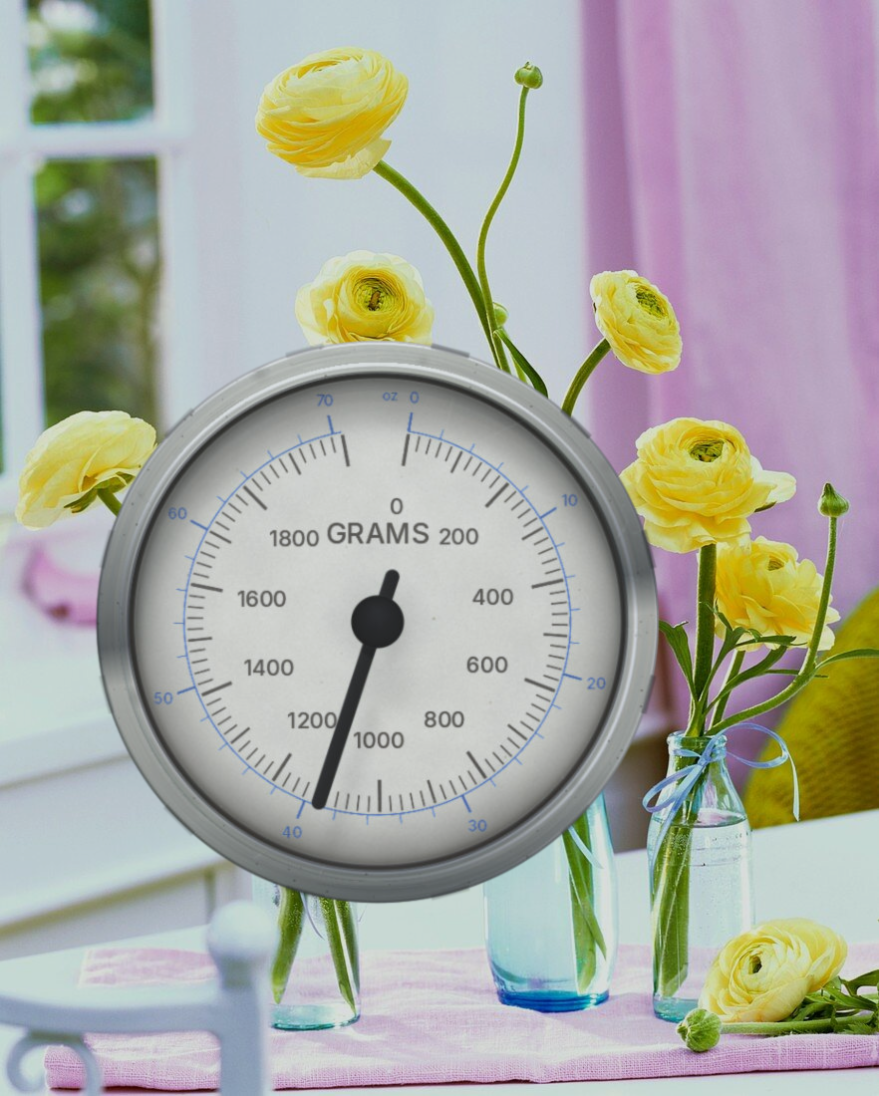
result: 1110,g
